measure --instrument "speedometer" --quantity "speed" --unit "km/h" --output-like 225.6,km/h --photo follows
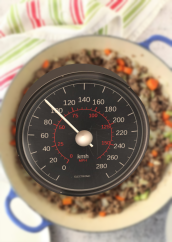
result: 100,km/h
